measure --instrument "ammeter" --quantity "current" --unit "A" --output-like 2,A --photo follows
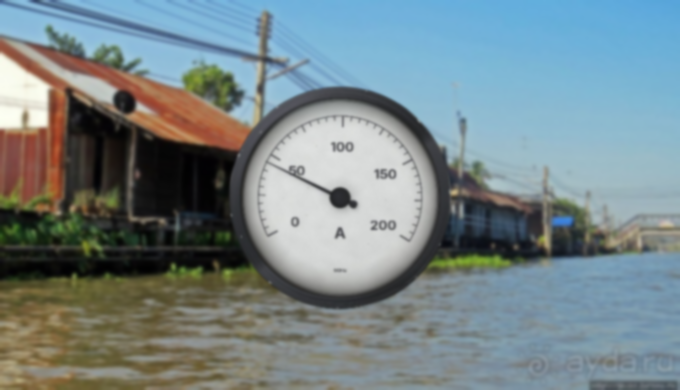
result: 45,A
